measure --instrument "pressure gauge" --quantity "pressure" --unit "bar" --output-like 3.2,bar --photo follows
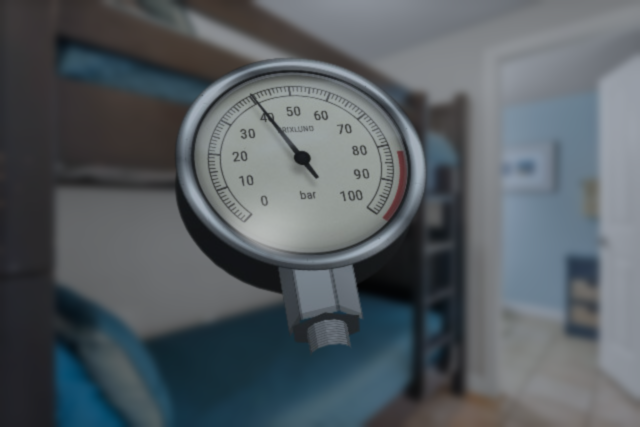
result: 40,bar
